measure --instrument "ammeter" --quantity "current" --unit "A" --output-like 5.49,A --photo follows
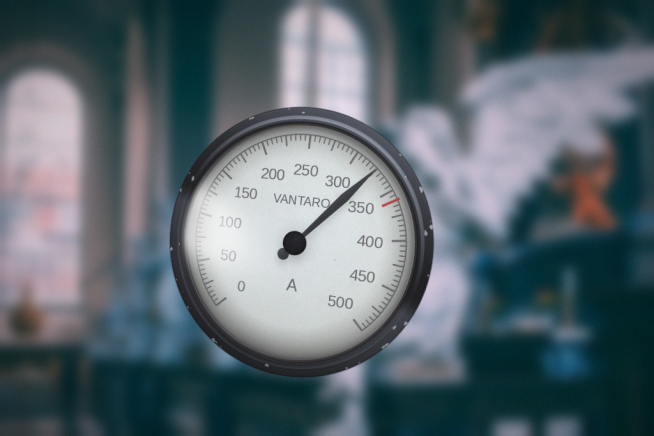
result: 325,A
